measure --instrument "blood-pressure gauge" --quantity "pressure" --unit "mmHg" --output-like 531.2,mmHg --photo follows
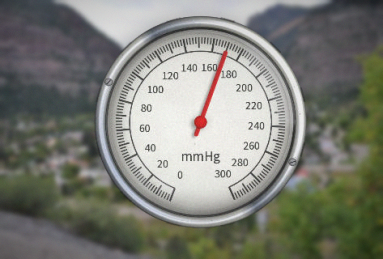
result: 170,mmHg
